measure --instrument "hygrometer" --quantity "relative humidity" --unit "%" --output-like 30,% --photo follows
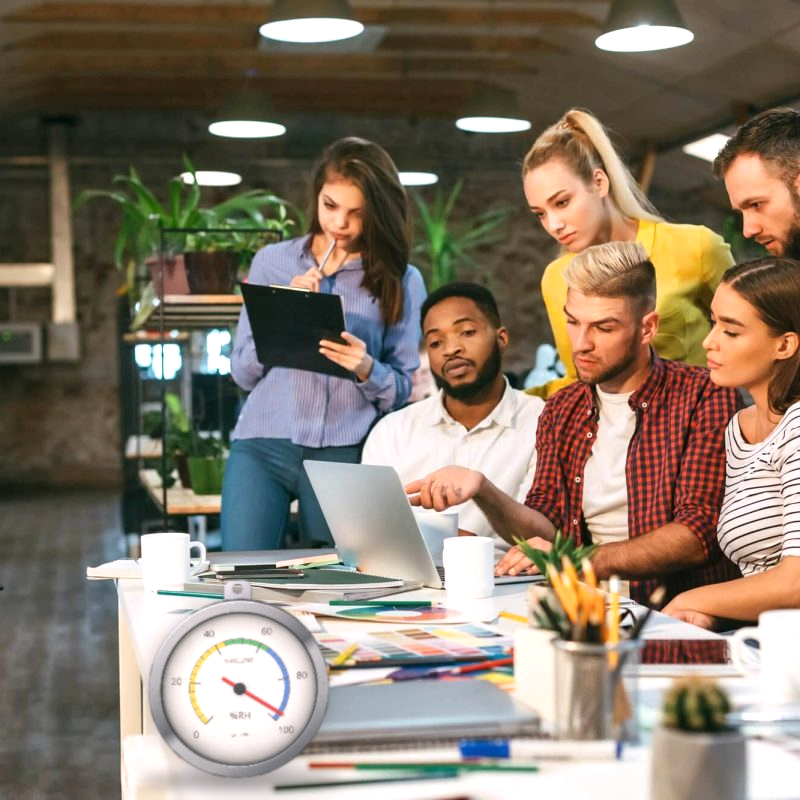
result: 96,%
